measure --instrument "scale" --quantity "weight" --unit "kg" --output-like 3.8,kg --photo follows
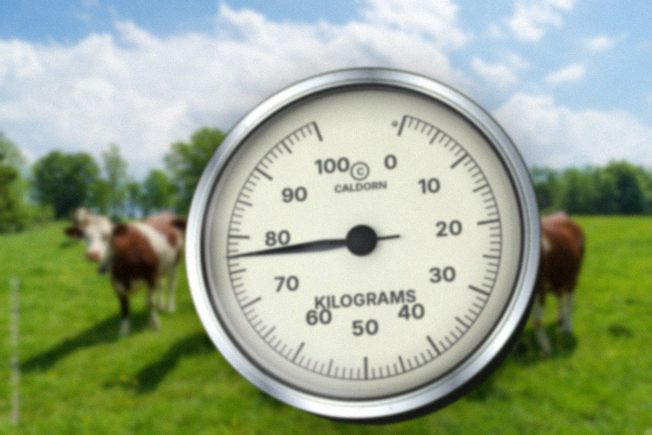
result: 77,kg
